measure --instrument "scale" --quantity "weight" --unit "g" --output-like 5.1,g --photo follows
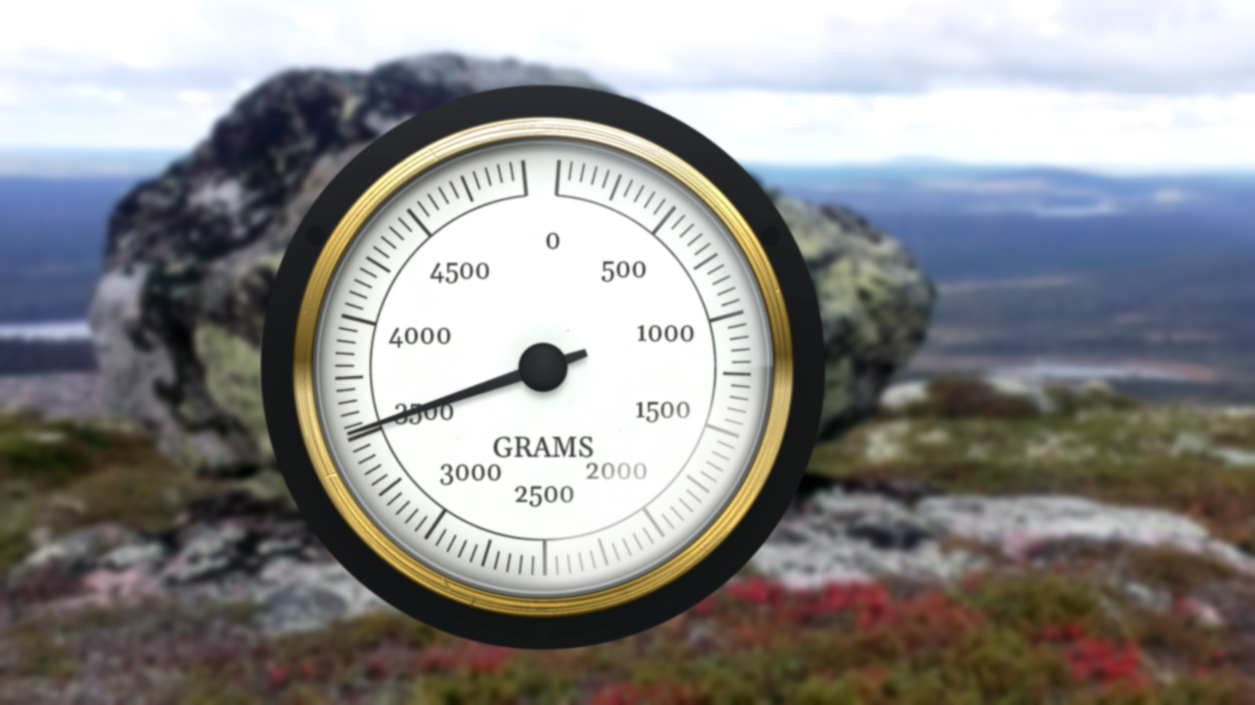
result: 3525,g
